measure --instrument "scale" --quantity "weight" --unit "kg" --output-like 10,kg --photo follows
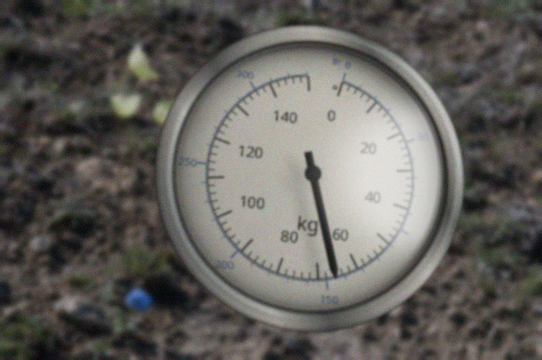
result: 66,kg
